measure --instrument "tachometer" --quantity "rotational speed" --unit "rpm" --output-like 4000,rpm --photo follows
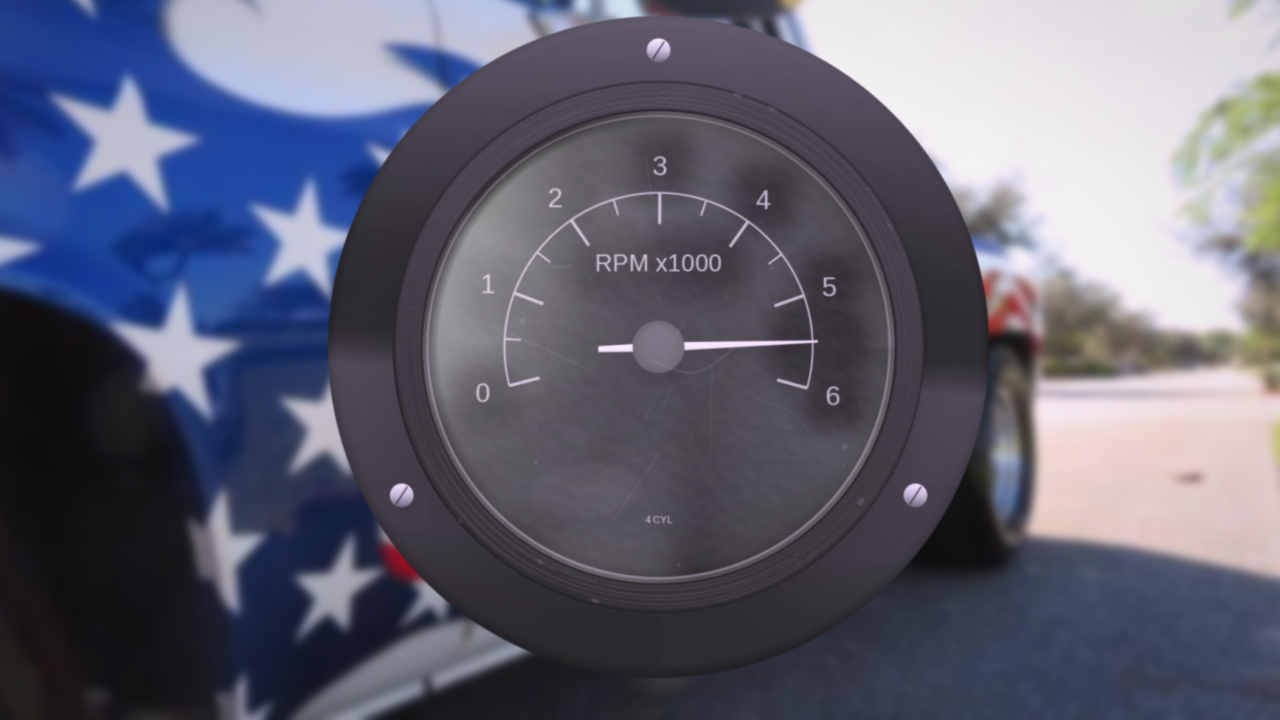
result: 5500,rpm
